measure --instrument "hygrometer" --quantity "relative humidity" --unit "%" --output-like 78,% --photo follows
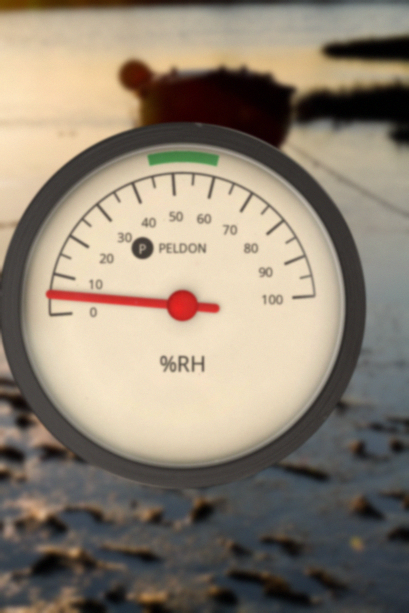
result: 5,%
